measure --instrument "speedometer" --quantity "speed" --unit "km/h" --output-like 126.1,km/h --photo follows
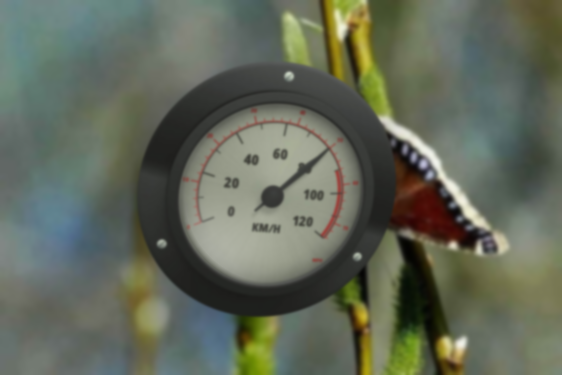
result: 80,km/h
